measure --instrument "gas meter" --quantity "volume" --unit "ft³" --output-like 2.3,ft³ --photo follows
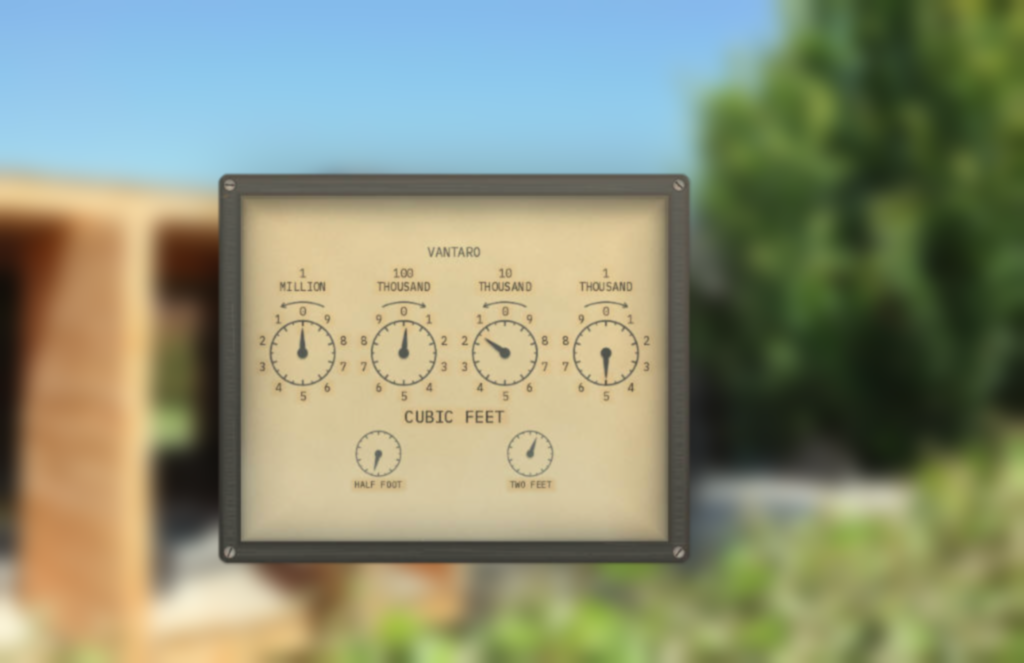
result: 1500,ft³
